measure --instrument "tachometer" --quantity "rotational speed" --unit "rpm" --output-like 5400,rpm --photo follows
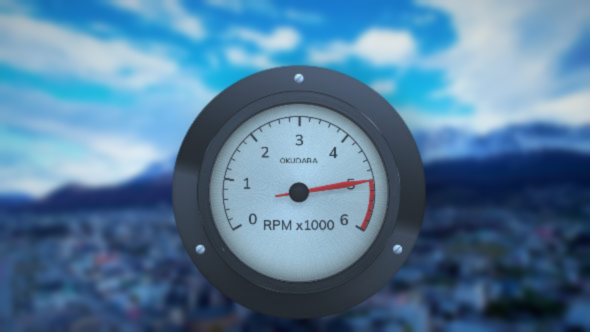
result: 5000,rpm
